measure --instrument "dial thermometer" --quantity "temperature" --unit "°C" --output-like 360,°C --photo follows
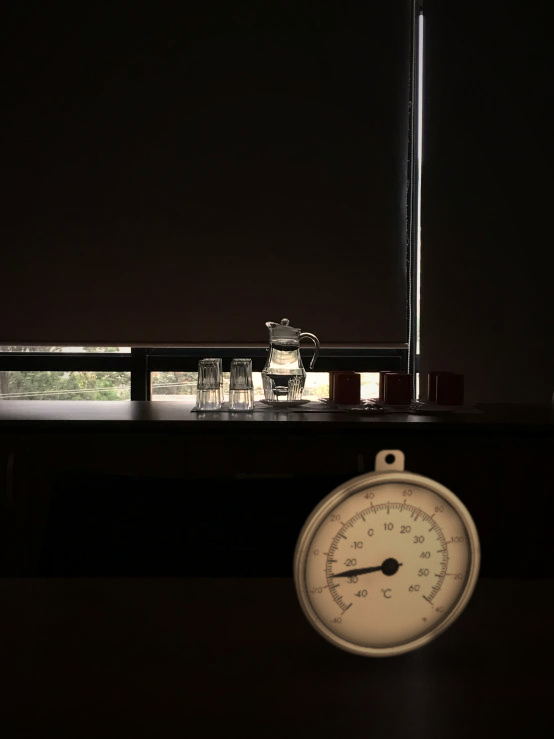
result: -25,°C
